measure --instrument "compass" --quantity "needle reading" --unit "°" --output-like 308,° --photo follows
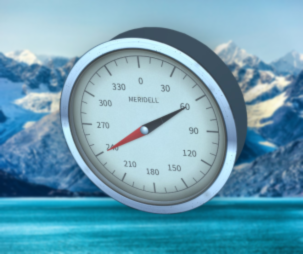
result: 240,°
